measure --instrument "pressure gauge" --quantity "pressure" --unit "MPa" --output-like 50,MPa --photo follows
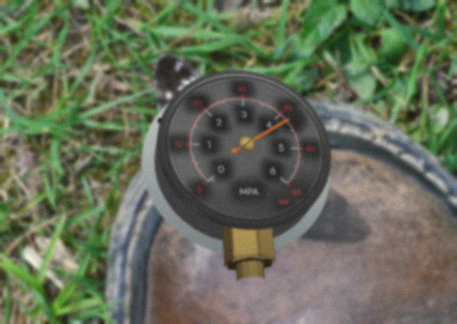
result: 4.25,MPa
